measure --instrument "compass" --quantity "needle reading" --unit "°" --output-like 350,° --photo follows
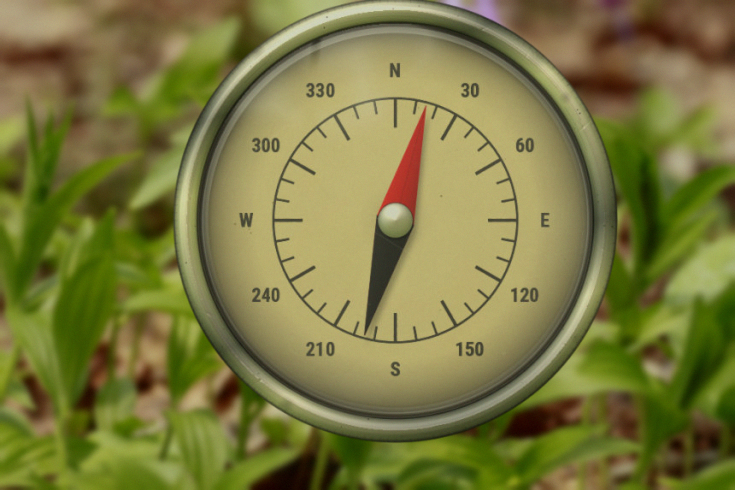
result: 15,°
